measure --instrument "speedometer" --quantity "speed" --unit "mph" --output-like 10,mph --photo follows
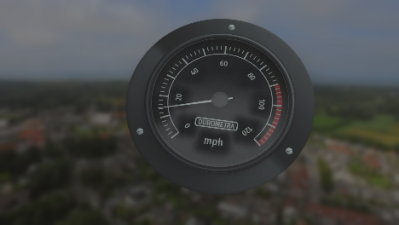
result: 14,mph
